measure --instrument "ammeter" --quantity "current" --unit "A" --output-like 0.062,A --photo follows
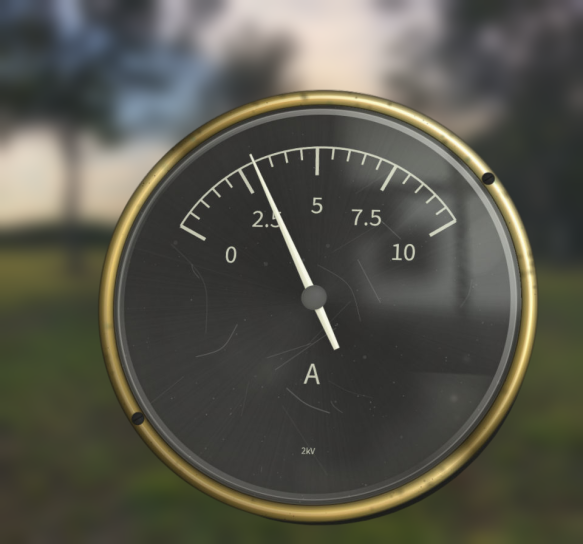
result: 3,A
